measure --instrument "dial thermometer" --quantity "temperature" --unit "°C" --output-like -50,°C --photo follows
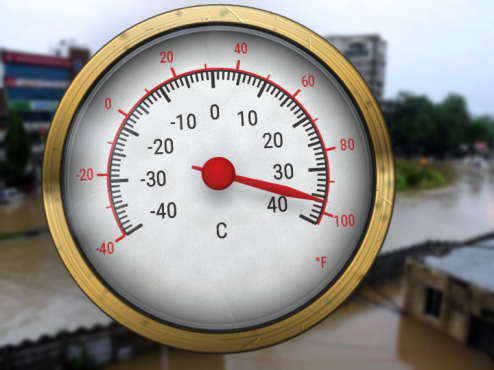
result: 36,°C
